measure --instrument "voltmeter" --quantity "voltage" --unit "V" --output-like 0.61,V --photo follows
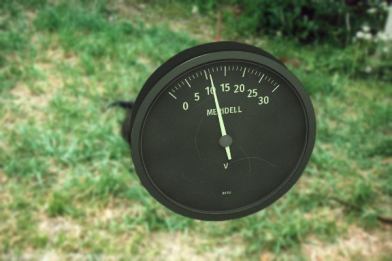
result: 11,V
